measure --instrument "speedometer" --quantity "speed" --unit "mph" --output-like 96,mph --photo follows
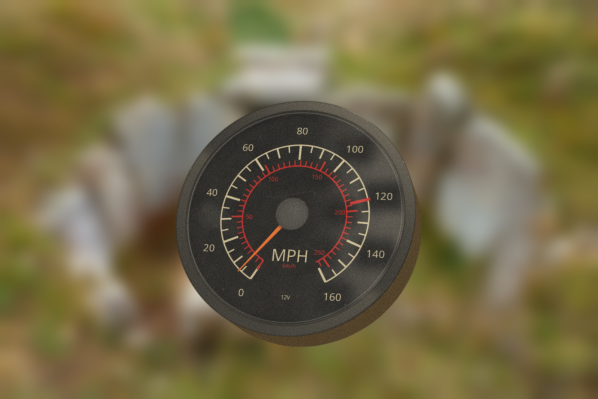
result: 5,mph
